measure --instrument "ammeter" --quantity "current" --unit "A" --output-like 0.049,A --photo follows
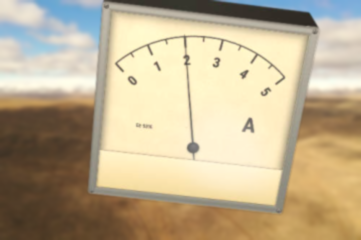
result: 2,A
